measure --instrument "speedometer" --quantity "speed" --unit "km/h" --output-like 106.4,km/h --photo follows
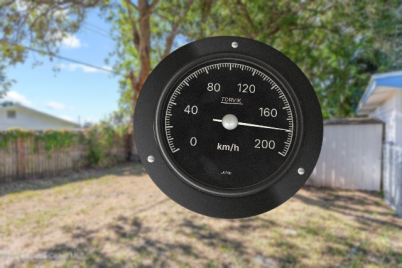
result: 180,km/h
